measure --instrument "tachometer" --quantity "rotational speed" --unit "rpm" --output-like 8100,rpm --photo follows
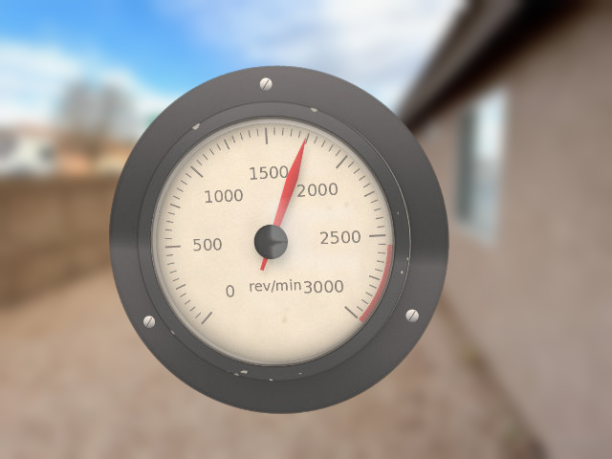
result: 1750,rpm
